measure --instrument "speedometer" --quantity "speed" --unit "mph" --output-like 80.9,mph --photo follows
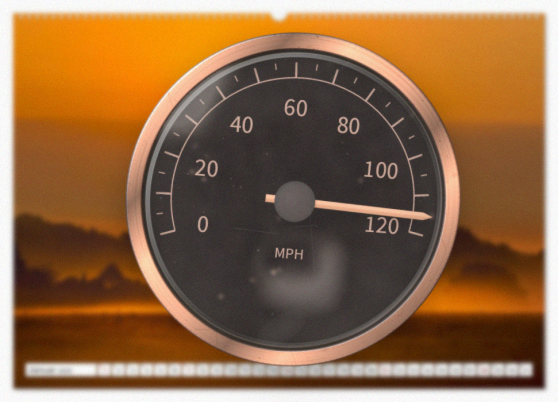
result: 115,mph
